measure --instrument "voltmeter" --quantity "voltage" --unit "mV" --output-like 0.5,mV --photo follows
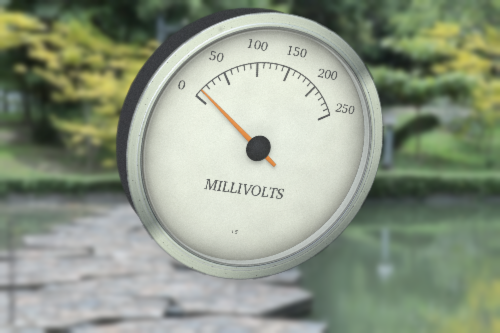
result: 10,mV
